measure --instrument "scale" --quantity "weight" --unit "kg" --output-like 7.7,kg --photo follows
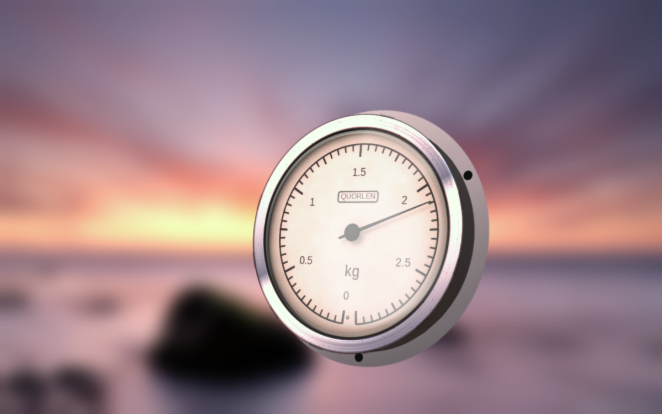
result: 2.1,kg
